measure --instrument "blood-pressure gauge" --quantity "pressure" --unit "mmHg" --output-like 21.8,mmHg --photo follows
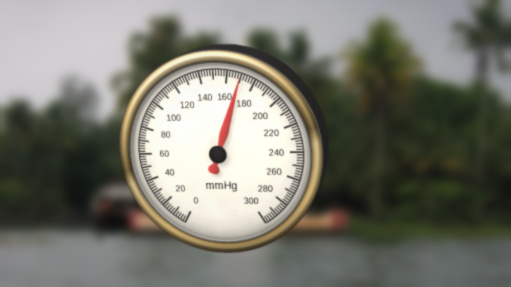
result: 170,mmHg
